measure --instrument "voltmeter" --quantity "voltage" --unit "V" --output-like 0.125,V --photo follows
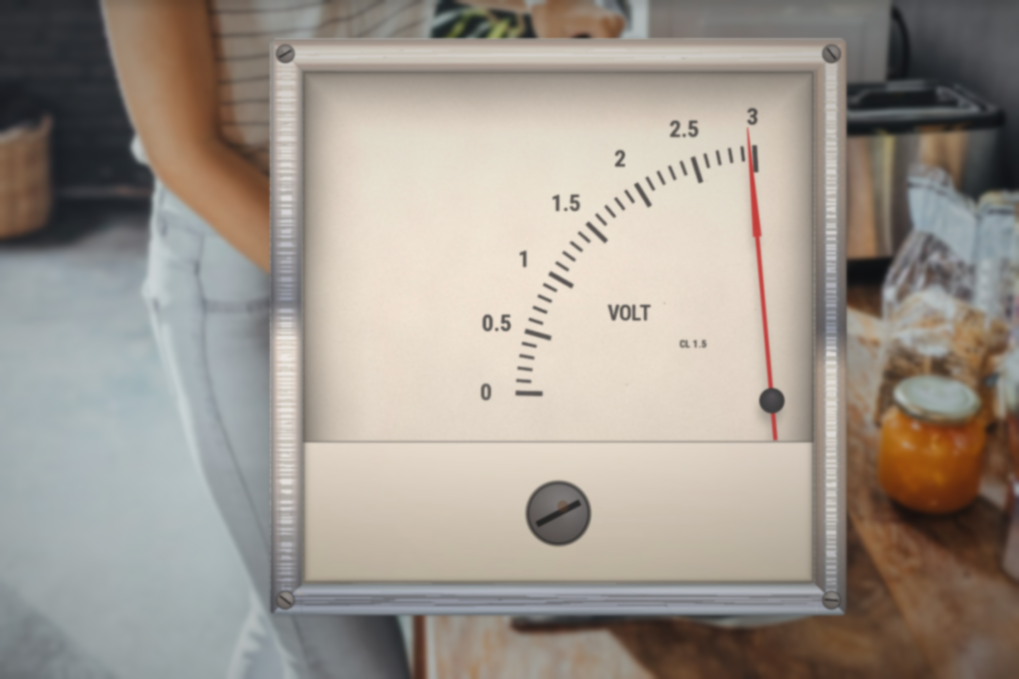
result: 2.95,V
